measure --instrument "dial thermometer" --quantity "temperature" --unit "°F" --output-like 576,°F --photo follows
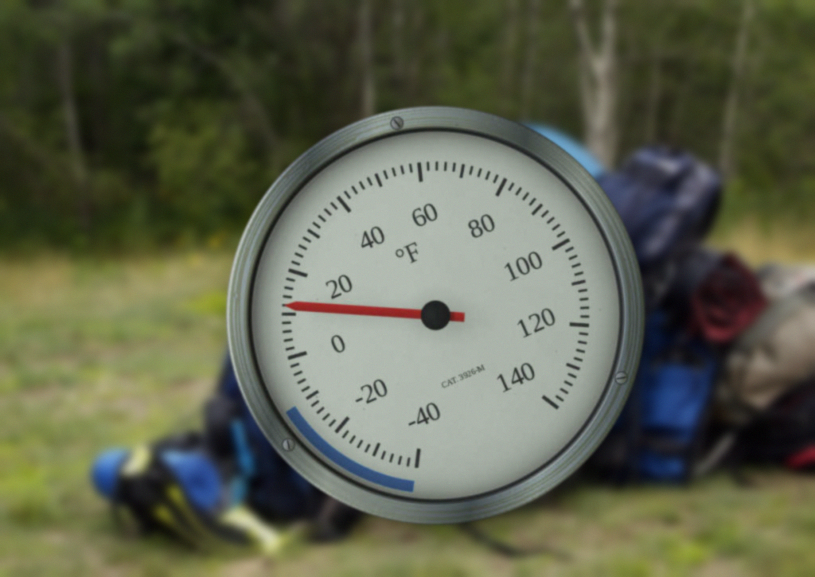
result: 12,°F
